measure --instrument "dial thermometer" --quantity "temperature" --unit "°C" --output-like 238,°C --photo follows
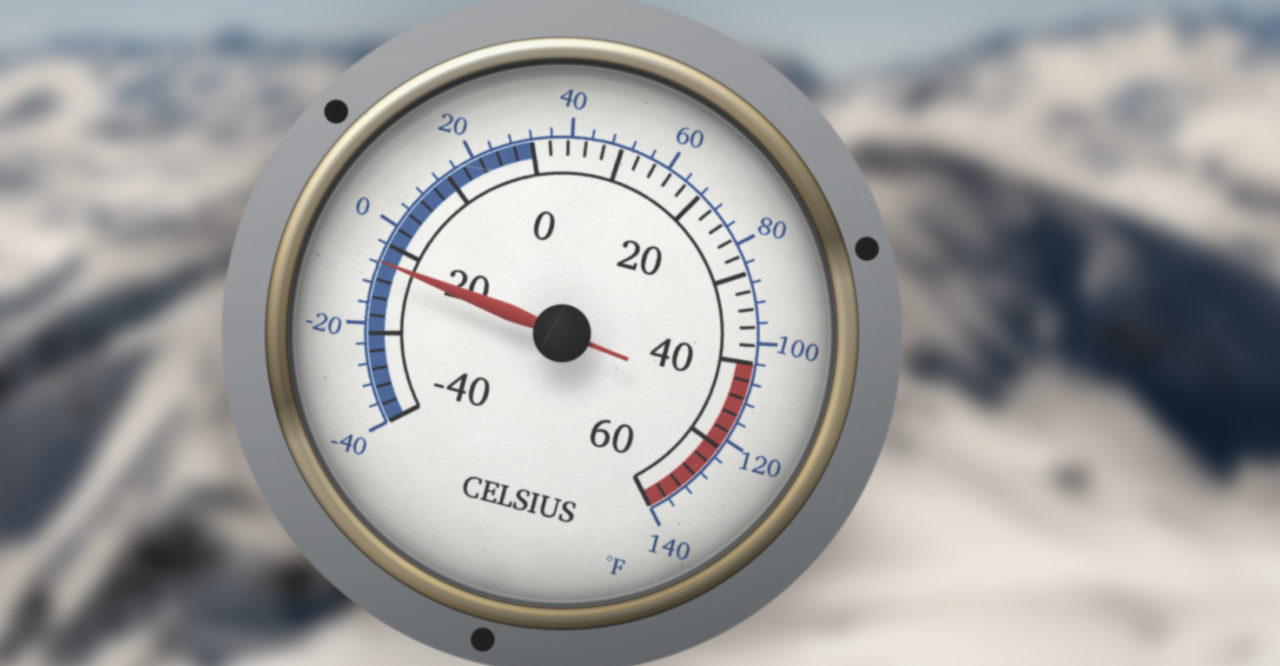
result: -22,°C
